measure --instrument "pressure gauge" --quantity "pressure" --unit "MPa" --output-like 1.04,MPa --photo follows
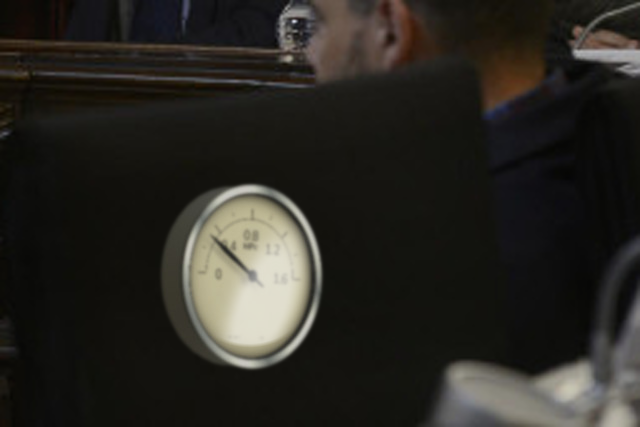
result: 0.3,MPa
